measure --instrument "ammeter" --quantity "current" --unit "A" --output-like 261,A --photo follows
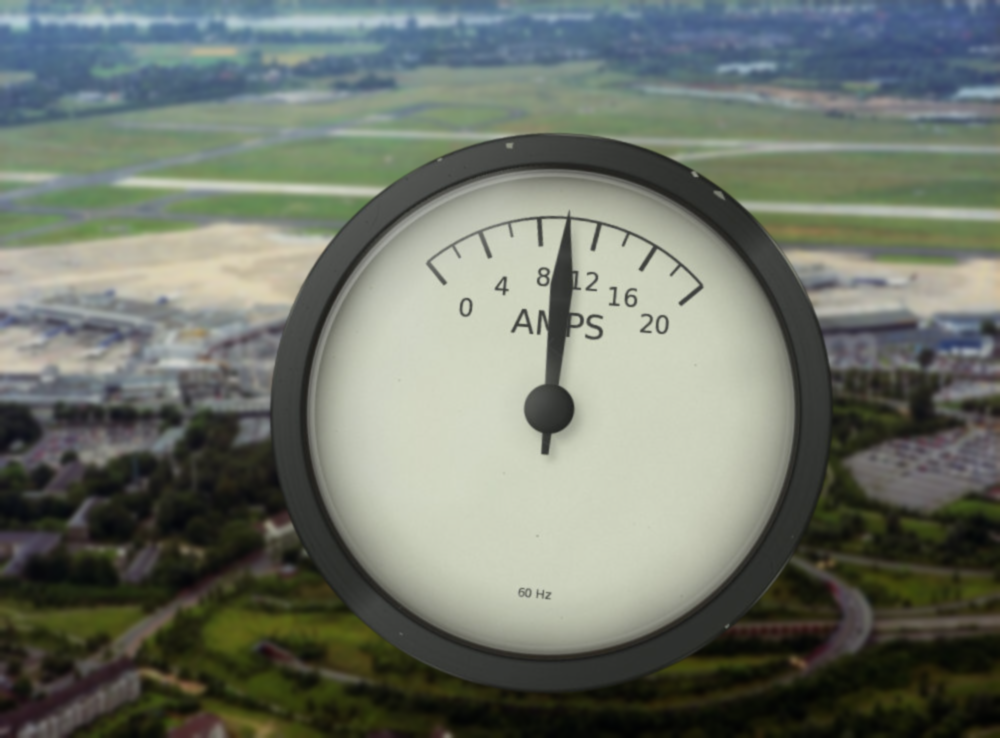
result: 10,A
